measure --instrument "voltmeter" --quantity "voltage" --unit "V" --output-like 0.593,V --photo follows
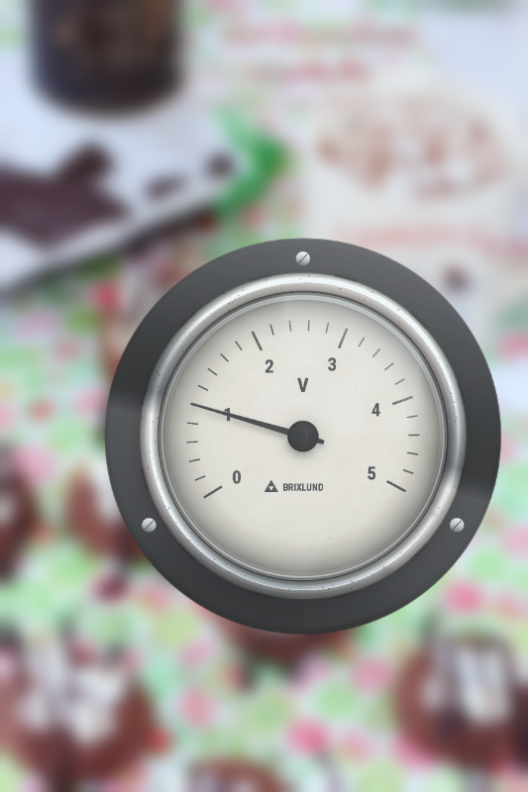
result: 1,V
